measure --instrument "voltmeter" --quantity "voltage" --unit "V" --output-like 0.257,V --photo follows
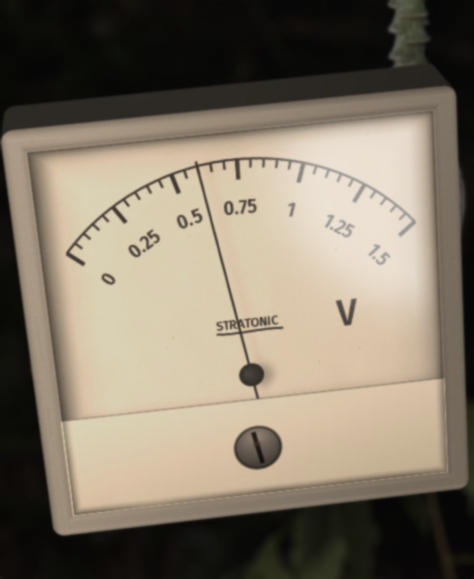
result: 0.6,V
